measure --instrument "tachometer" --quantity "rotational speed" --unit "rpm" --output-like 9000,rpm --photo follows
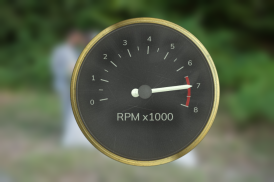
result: 7000,rpm
